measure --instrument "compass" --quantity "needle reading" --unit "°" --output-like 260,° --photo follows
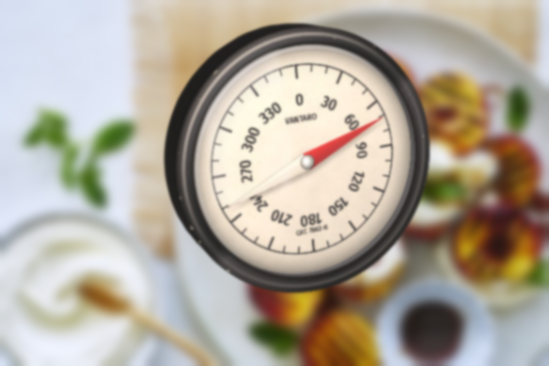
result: 70,°
